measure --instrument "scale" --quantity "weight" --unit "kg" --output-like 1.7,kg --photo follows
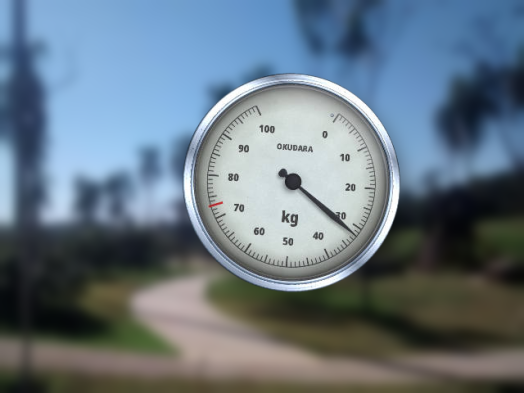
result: 32,kg
